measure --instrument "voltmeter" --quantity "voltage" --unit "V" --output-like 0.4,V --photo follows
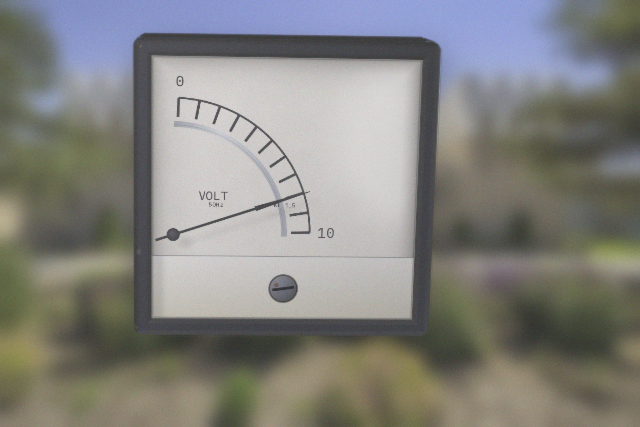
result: 8,V
